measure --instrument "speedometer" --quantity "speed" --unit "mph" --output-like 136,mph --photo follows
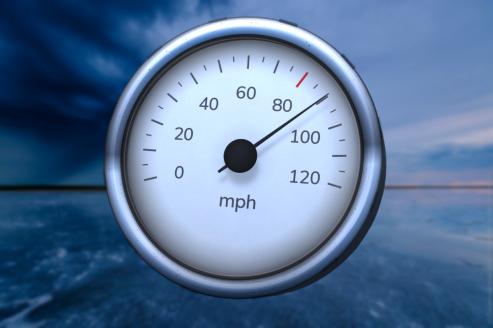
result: 90,mph
